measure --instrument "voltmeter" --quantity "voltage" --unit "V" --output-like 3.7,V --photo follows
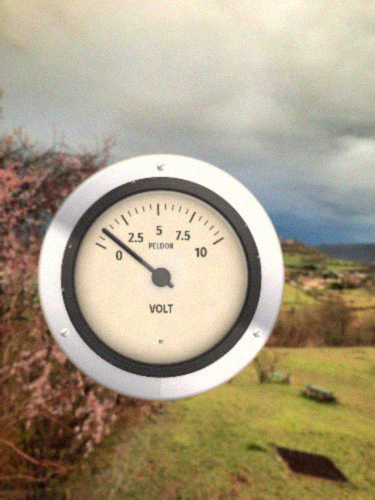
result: 1,V
